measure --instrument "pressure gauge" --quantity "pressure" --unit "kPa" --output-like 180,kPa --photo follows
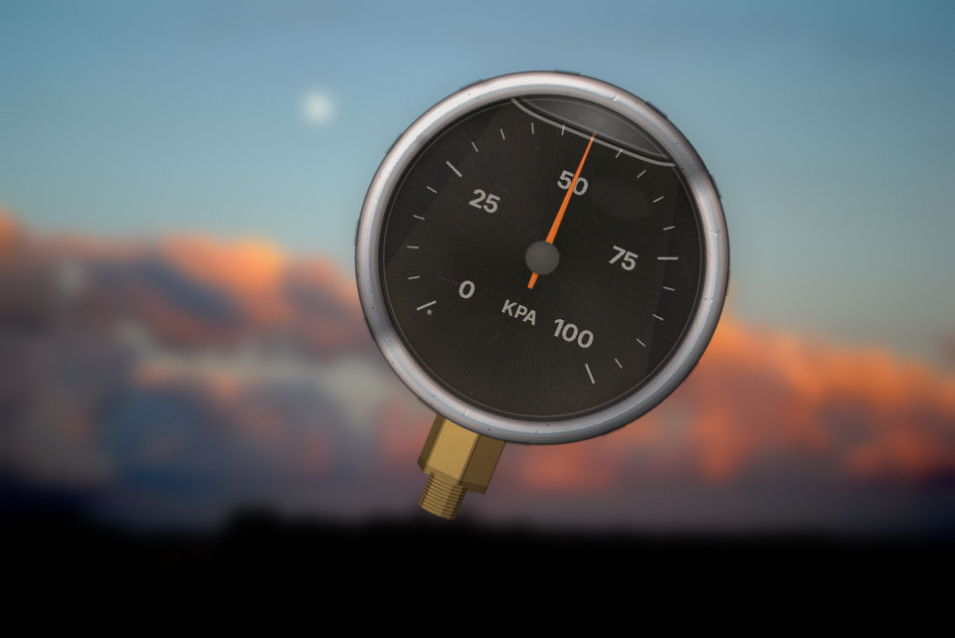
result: 50,kPa
